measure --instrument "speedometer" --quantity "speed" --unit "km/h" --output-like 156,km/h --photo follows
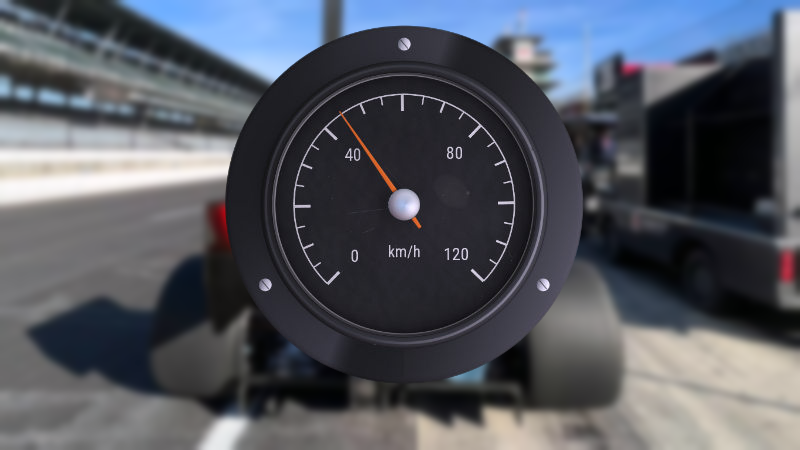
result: 45,km/h
